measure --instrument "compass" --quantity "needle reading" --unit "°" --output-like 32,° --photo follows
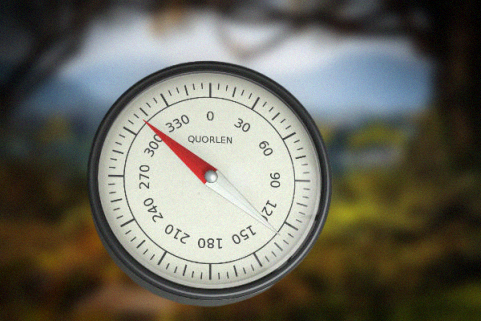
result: 310,°
